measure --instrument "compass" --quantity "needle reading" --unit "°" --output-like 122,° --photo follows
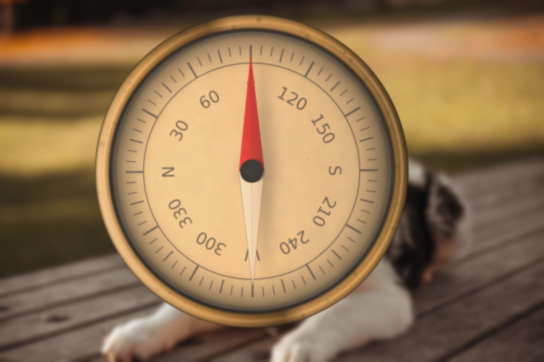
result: 90,°
